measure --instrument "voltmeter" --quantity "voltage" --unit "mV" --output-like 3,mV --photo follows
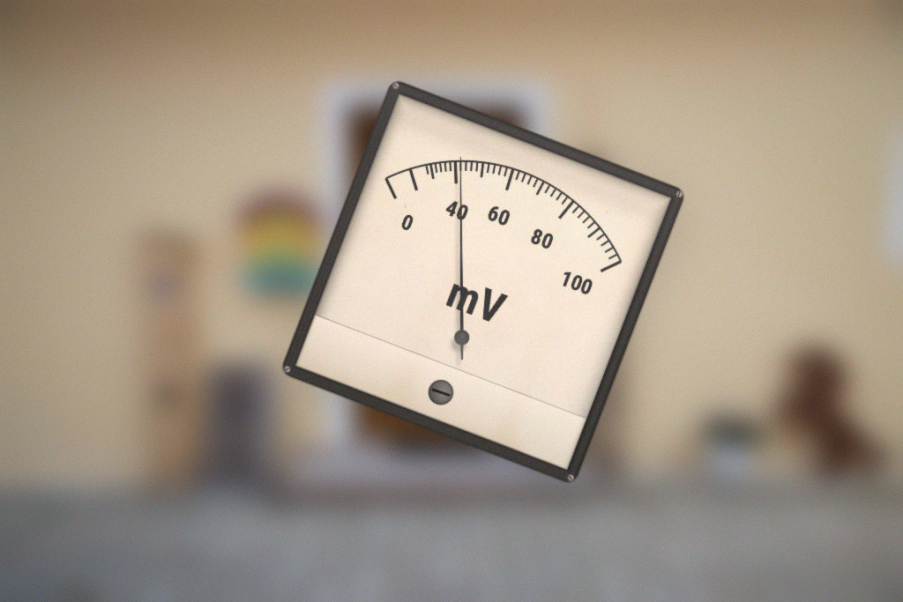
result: 42,mV
